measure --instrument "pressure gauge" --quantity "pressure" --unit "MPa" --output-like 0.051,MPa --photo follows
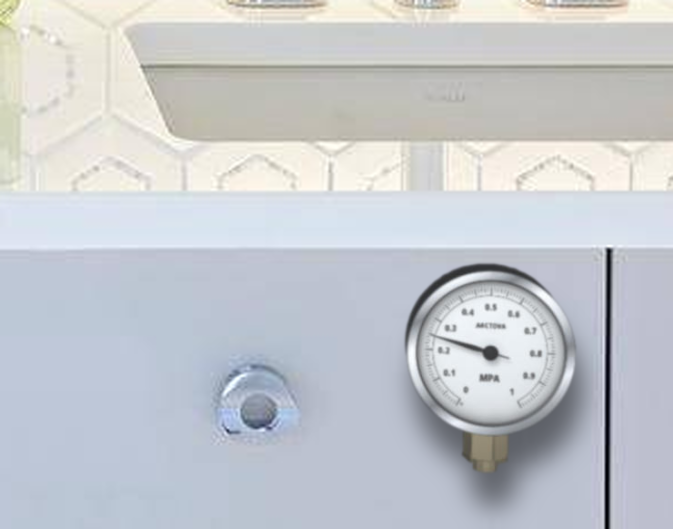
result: 0.25,MPa
